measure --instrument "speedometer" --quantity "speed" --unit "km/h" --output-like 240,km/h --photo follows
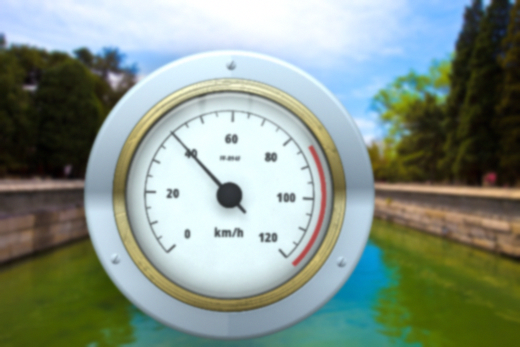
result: 40,km/h
